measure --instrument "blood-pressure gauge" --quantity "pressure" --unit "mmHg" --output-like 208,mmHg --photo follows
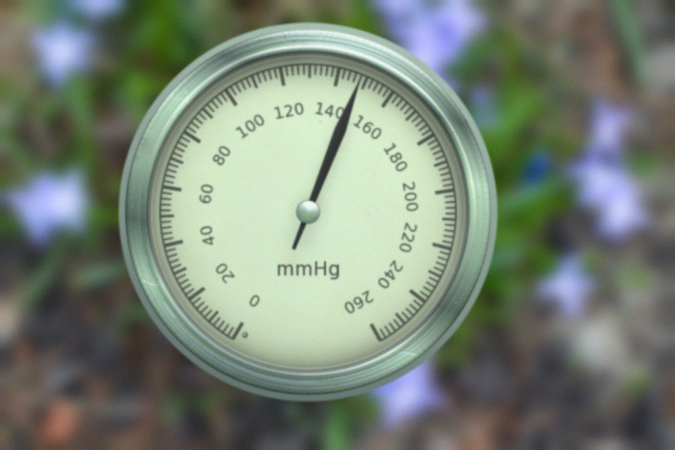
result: 148,mmHg
